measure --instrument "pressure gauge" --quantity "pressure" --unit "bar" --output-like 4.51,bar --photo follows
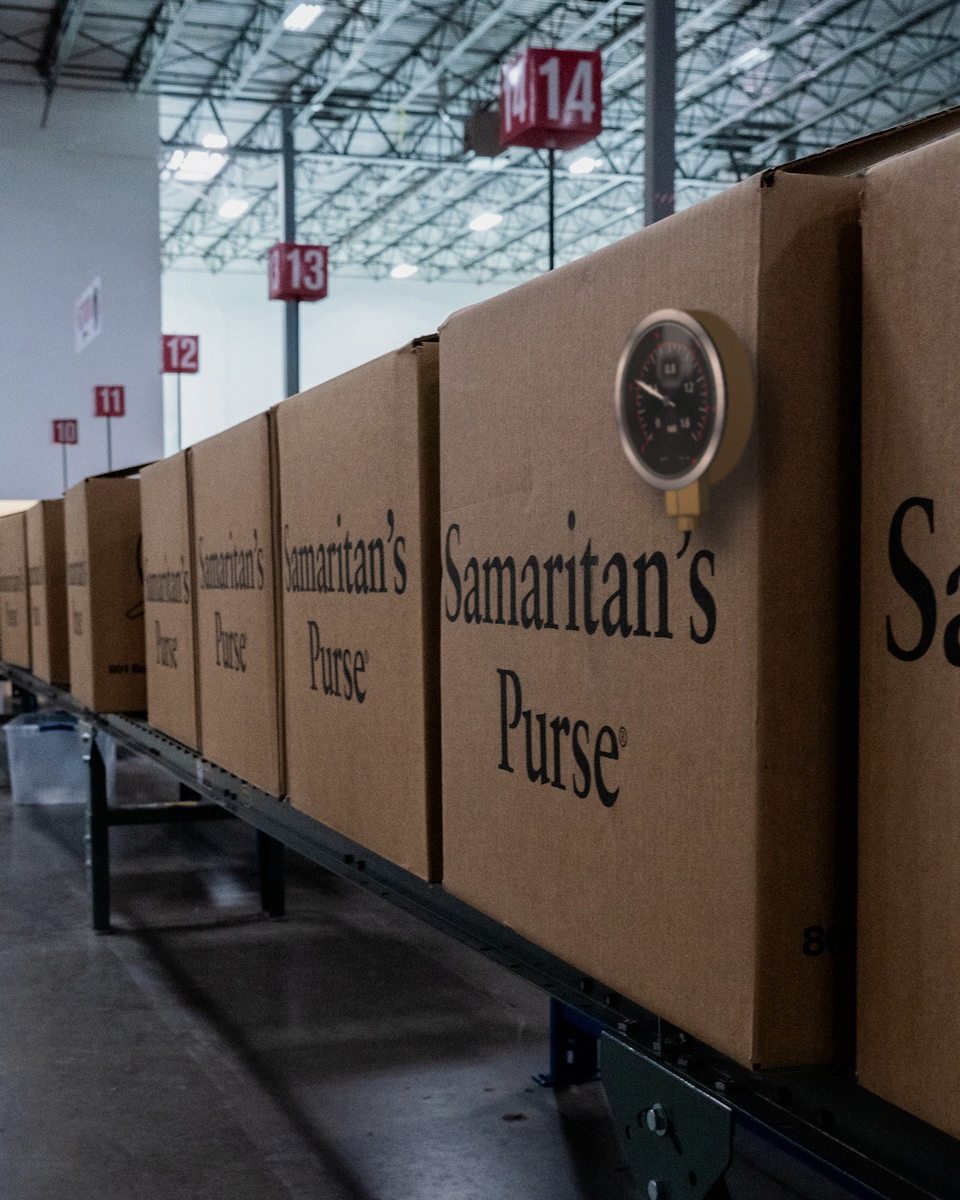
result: 0.4,bar
